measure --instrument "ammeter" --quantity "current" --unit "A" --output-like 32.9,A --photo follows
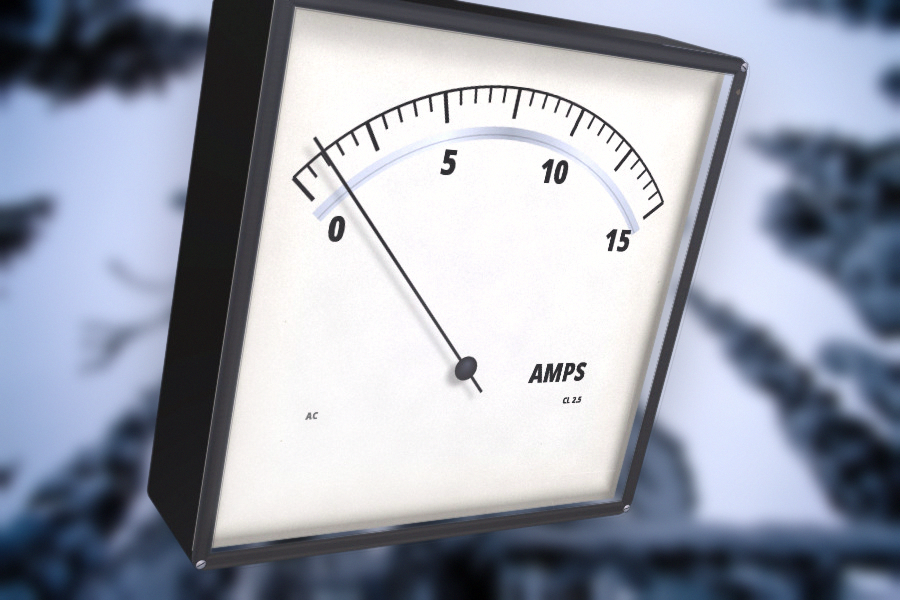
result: 1,A
